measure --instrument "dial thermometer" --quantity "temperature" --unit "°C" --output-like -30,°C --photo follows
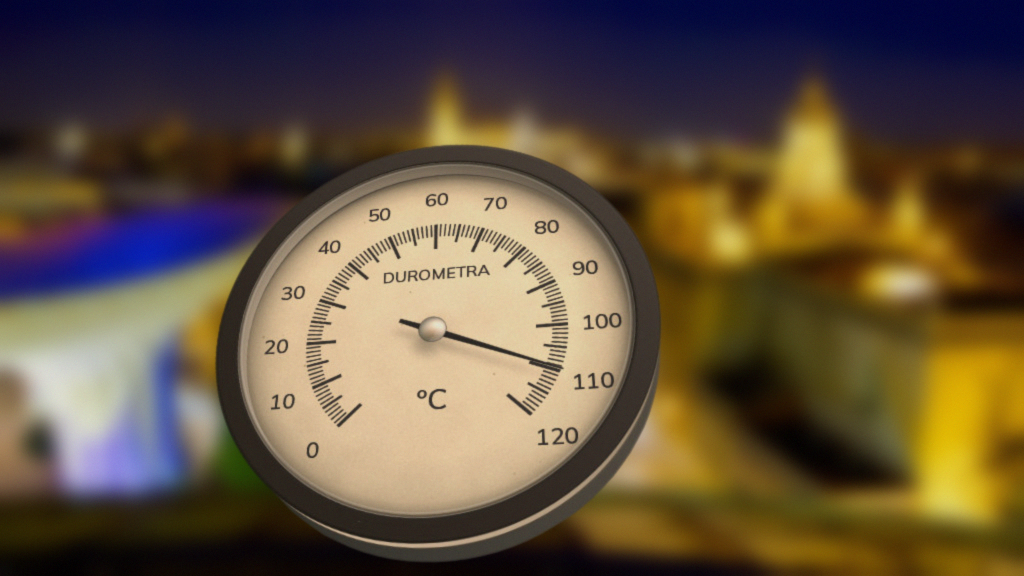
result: 110,°C
